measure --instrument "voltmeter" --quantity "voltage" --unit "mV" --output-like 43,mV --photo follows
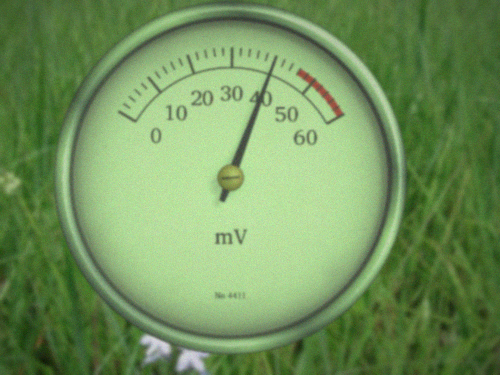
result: 40,mV
